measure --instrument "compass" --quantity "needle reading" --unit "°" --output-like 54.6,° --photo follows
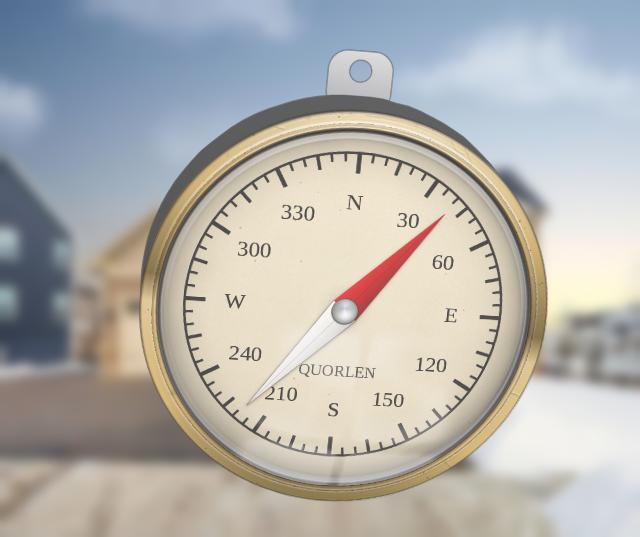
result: 40,°
